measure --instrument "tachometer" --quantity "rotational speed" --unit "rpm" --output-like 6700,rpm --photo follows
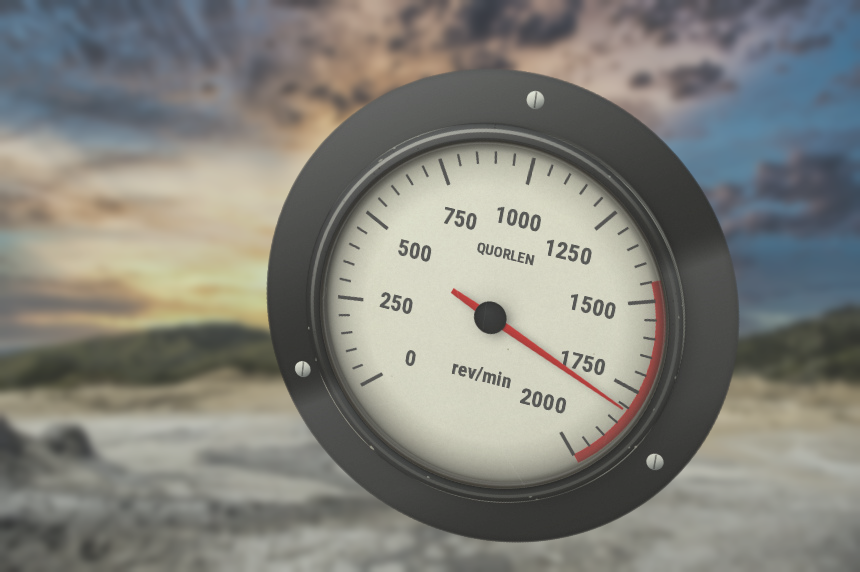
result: 1800,rpm
